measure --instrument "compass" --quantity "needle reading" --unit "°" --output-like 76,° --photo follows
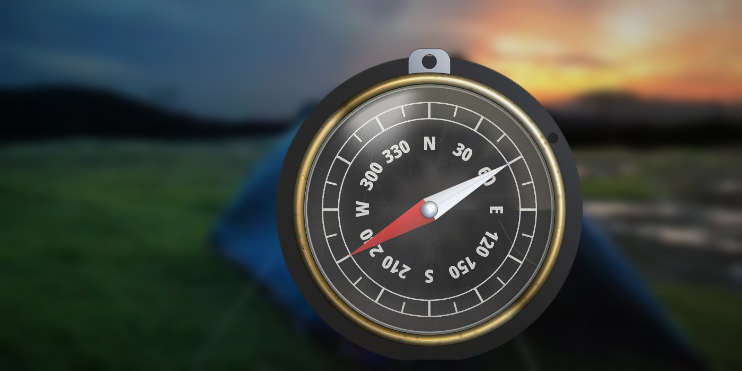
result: 240,°
